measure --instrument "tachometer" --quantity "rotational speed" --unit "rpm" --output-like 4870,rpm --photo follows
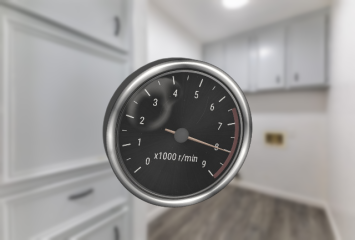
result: 8000,rpm
